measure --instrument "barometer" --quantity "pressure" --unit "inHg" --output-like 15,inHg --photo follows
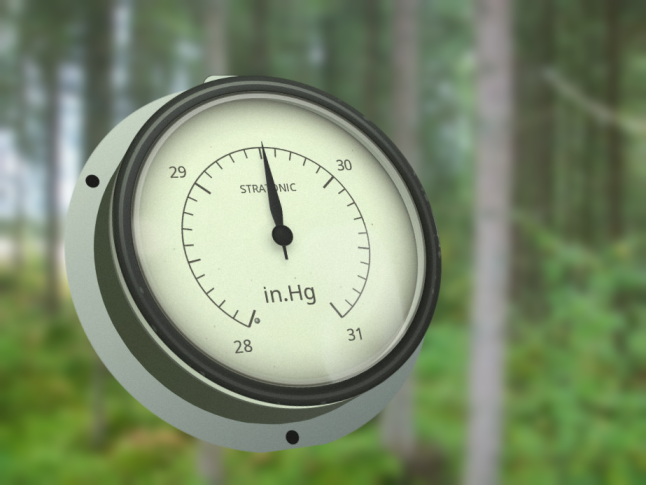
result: 29.5,inHg
